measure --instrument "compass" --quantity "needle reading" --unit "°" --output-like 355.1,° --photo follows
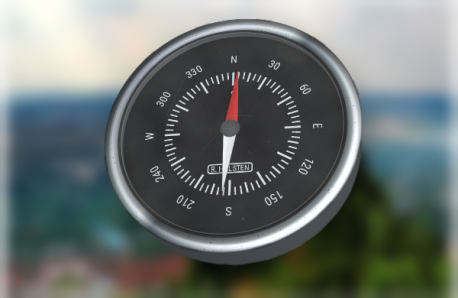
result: 5,°
